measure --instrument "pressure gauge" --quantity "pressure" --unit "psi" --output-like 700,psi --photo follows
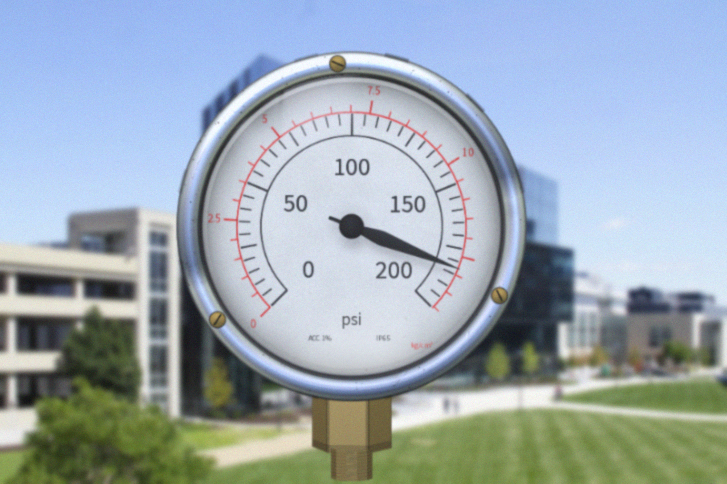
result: 182.5,psi
